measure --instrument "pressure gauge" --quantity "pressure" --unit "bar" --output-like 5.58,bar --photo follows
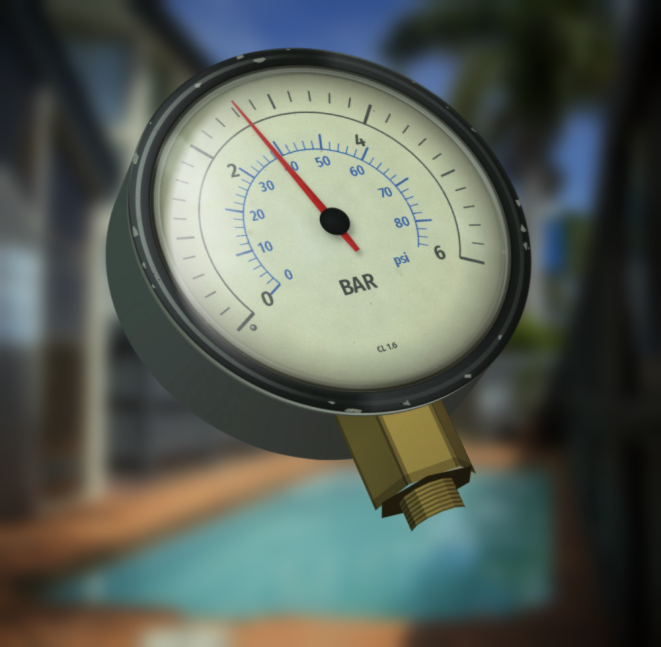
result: 2.6,bar
